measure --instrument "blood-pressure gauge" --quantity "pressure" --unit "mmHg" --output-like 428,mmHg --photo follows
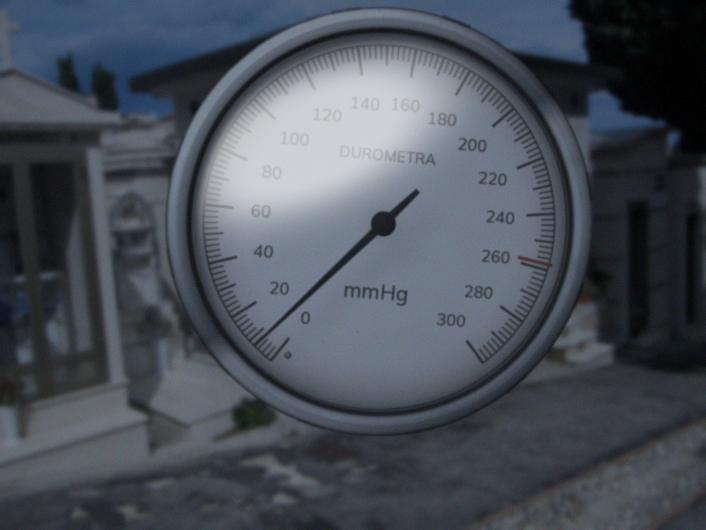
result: 8,mmHg
